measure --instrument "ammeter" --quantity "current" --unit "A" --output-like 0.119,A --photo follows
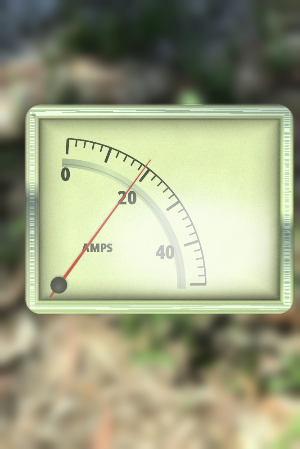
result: 19,A
